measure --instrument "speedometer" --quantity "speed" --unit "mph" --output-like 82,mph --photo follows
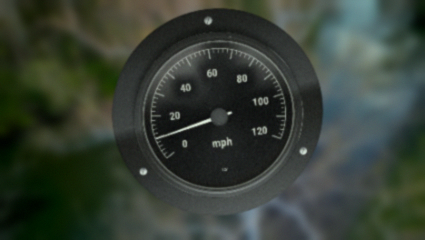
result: 10,mph
